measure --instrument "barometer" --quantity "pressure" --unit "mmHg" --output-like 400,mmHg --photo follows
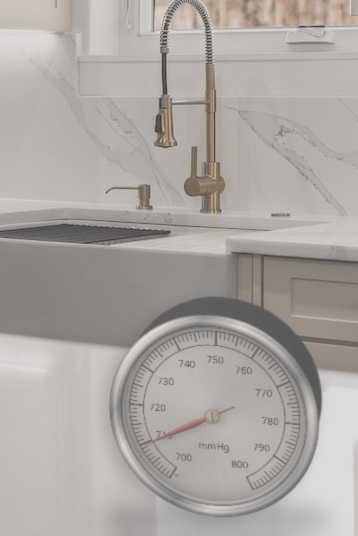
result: 710,mmHg
